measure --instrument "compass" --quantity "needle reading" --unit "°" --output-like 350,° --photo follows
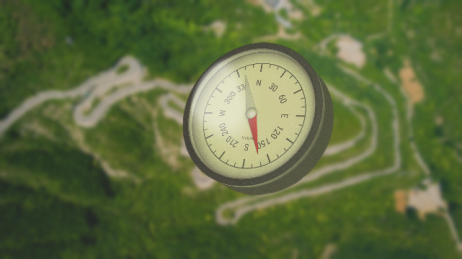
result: 160,°
